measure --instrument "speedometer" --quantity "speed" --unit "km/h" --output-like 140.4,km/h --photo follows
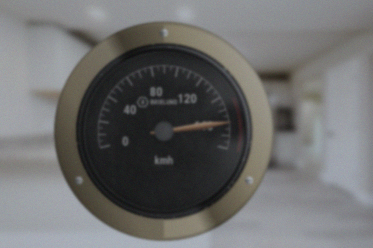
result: 160,km/h
